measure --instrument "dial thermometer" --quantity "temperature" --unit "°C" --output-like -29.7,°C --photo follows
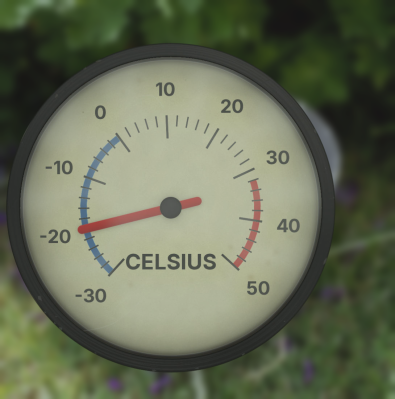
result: -20,°C
